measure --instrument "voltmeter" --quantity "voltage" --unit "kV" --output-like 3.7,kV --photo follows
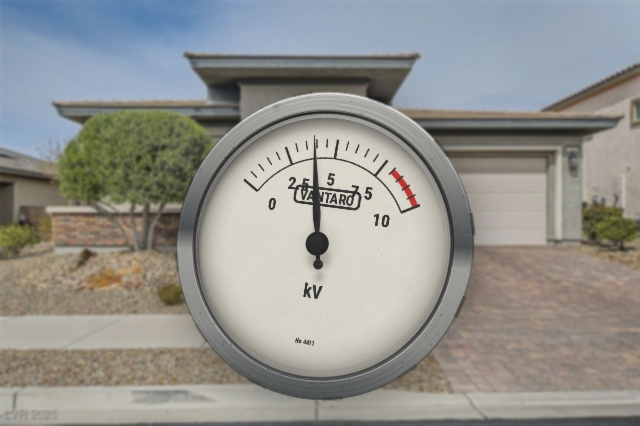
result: 4,kV
